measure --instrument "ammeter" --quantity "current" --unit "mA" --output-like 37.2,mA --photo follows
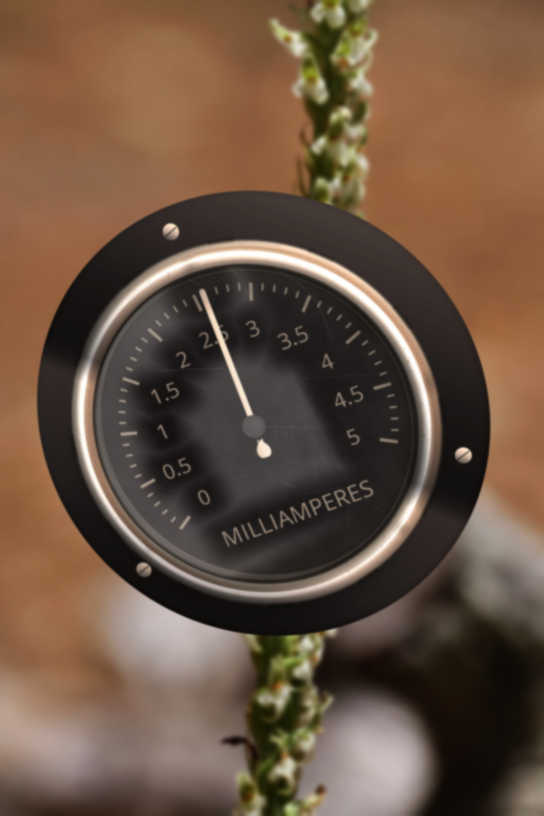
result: 2.6,mA
